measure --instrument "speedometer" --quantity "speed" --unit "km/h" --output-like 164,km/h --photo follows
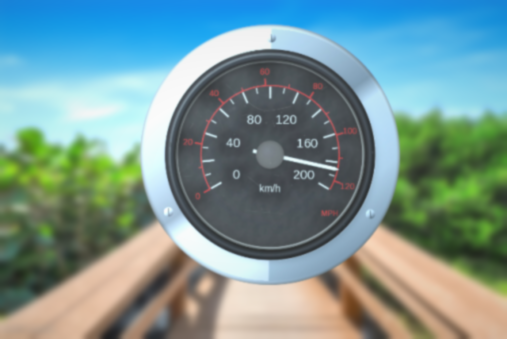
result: 185,km/h
